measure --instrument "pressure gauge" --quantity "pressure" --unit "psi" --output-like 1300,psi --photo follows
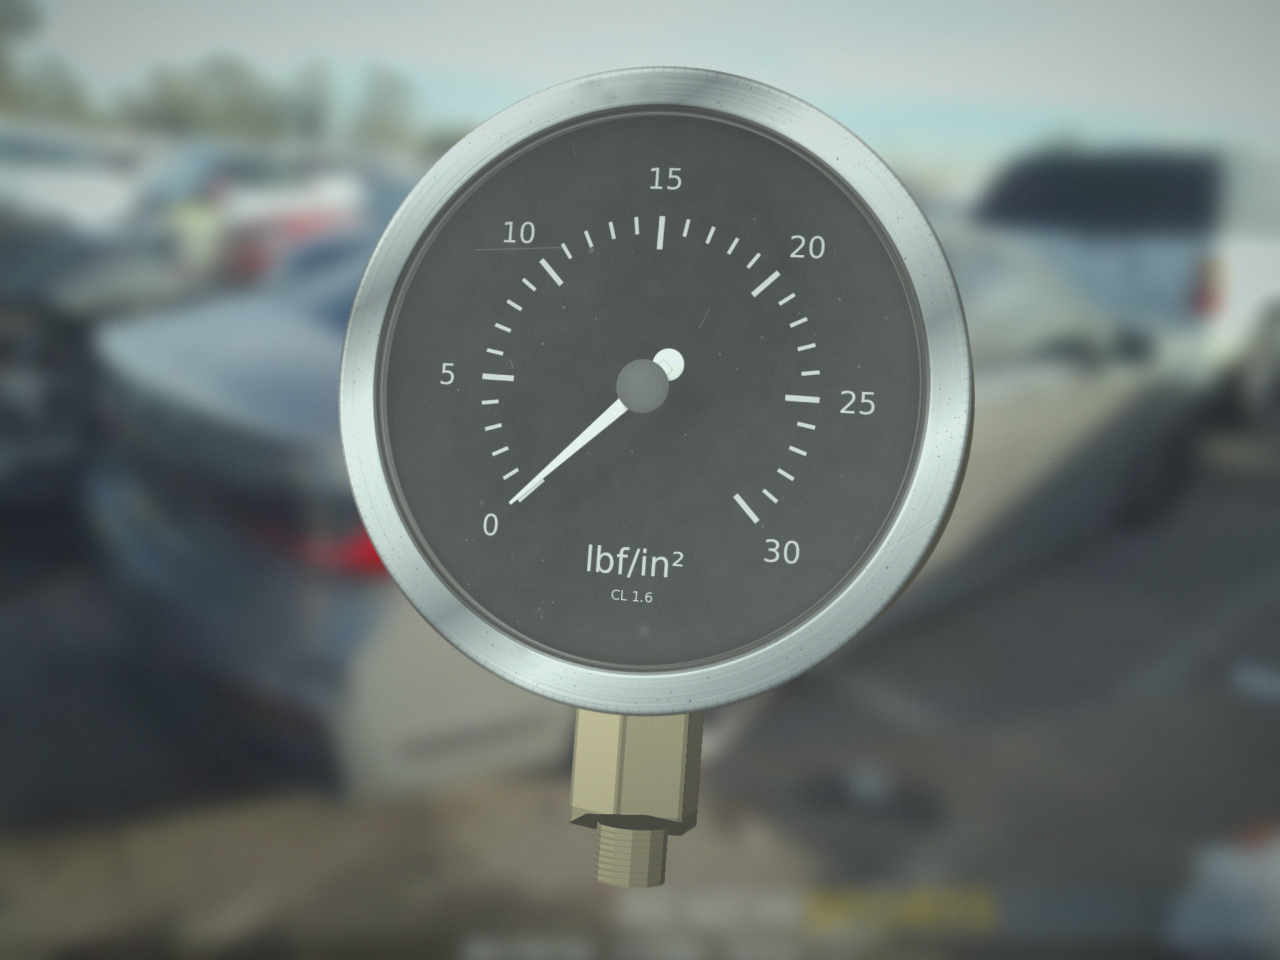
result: 0,psi
